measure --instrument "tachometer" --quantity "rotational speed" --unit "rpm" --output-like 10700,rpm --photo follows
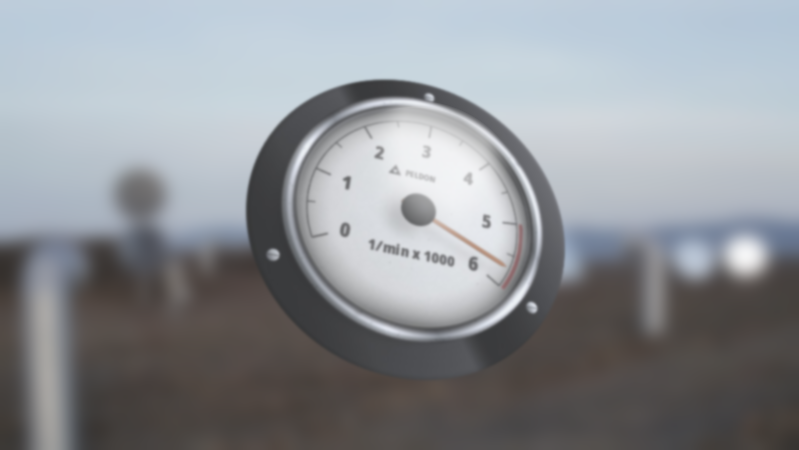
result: 5750,rpm
